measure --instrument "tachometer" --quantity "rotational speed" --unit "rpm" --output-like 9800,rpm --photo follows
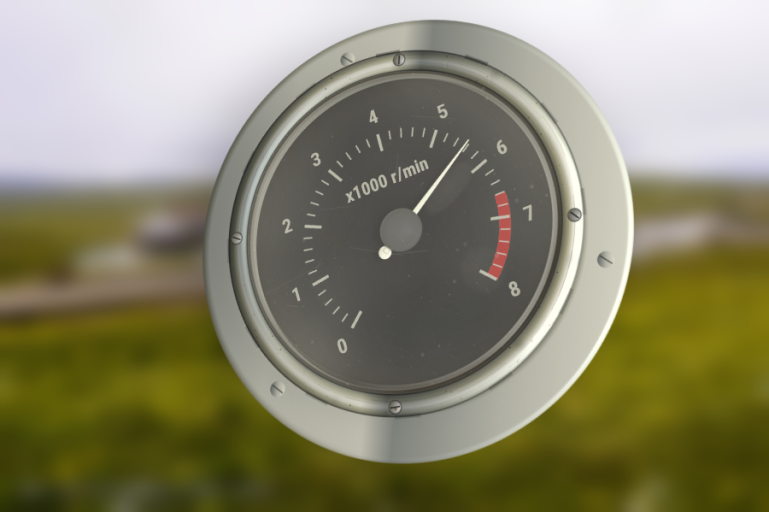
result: 5600,rpm
